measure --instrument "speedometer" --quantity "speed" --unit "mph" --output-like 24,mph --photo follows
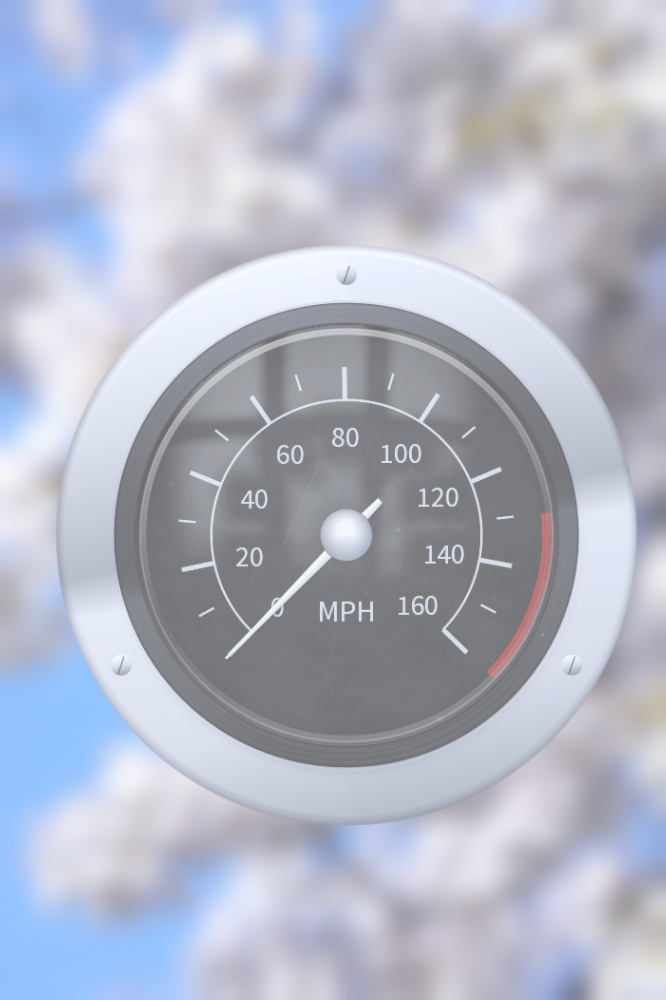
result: 0,mph
